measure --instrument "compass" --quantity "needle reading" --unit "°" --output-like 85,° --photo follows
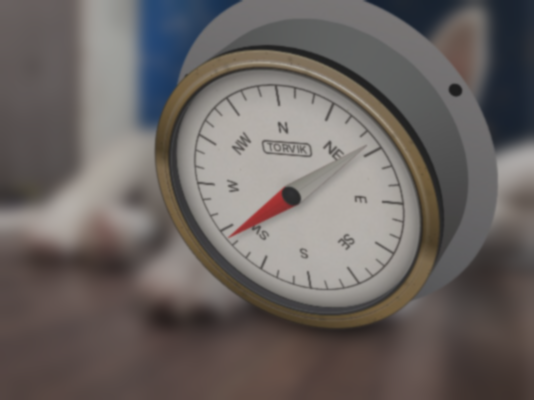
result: 235,°
